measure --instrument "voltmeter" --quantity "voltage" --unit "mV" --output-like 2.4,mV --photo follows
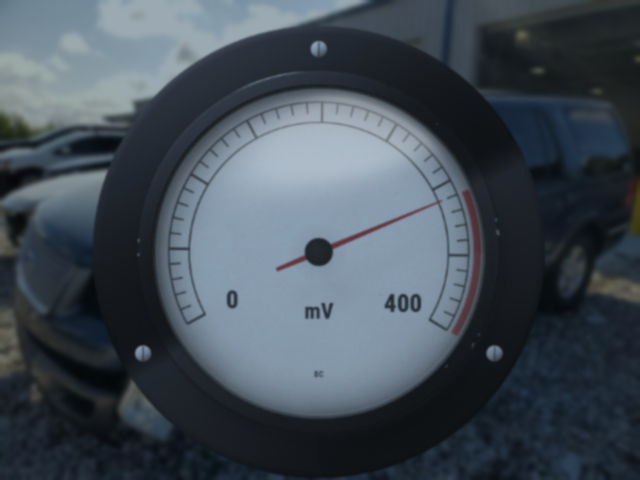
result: 310,mV
